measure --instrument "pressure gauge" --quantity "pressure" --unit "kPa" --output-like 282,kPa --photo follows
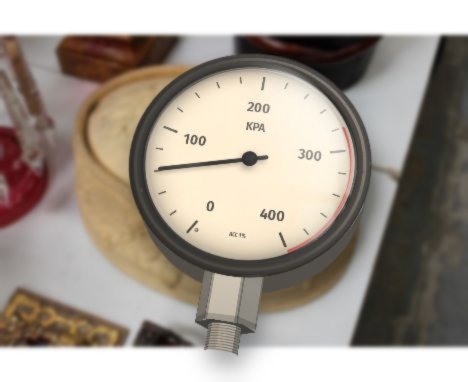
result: 60,kPa
